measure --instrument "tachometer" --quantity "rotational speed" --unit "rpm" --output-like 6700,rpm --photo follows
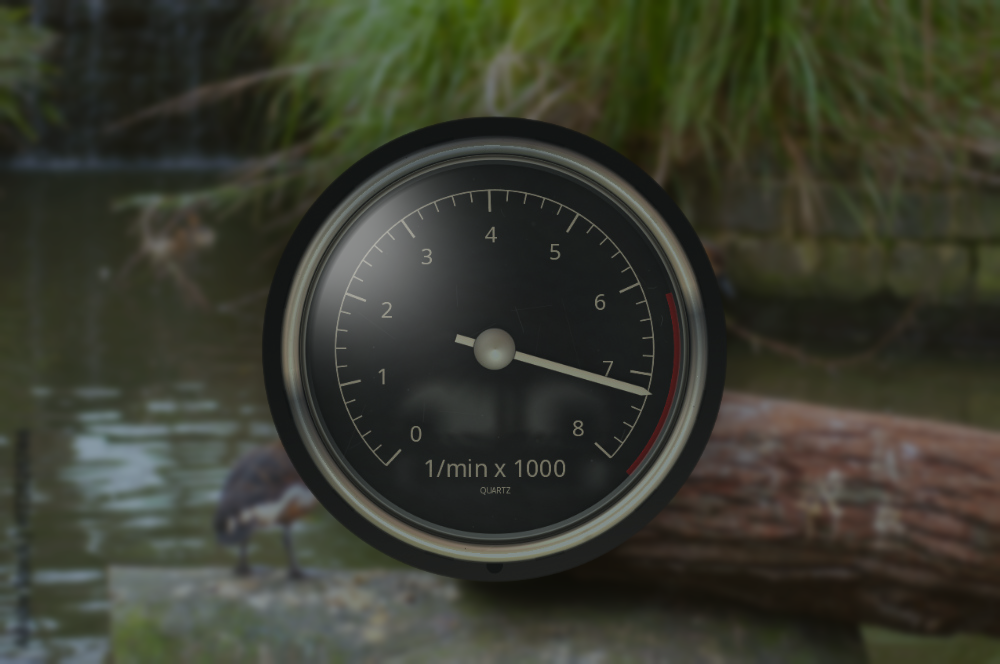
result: 7200,rpm
